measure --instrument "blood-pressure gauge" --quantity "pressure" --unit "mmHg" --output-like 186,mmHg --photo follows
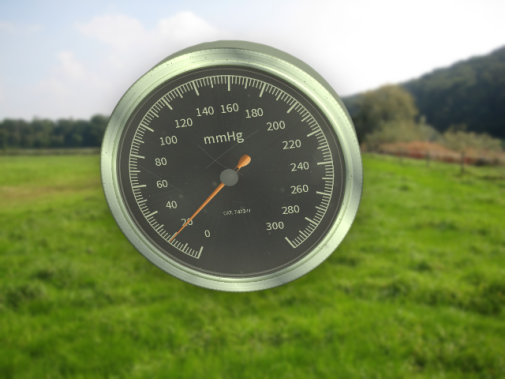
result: 20,mmHg
